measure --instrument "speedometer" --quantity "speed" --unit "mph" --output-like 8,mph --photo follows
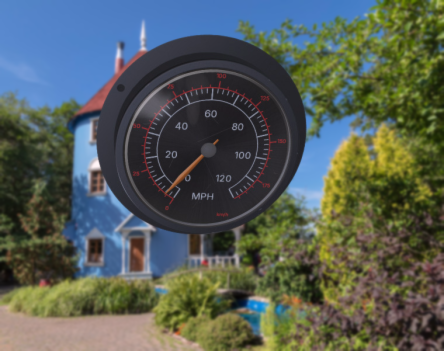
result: 4,mph
